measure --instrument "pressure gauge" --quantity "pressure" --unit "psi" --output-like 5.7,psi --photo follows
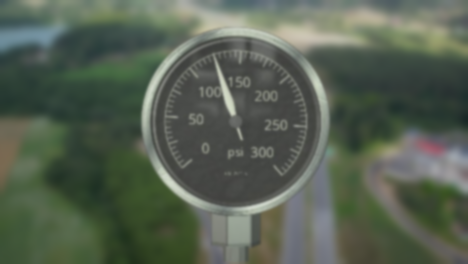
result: 125,psi
